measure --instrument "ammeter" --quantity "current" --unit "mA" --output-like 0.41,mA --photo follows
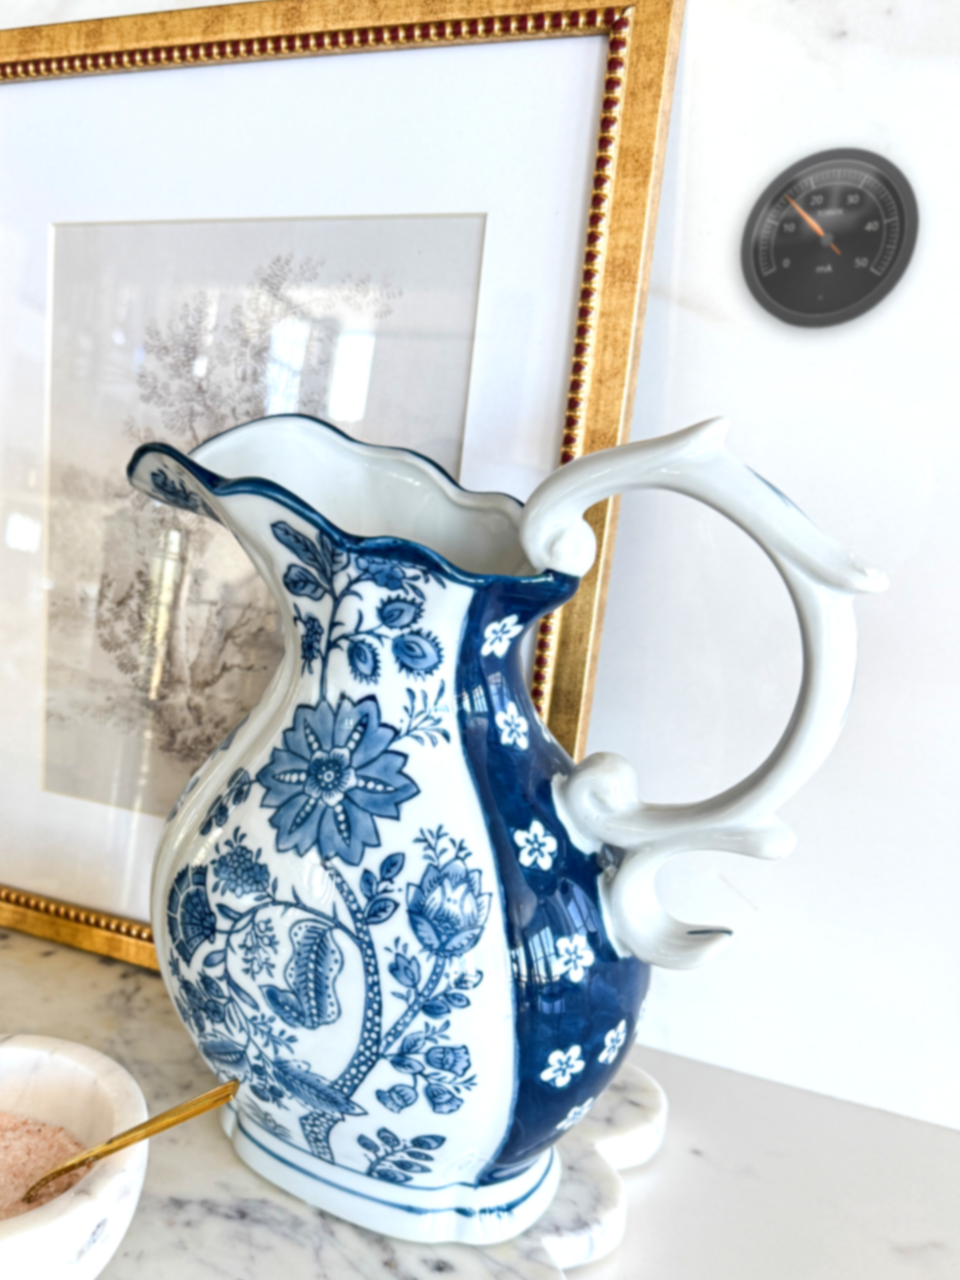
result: 15,mA
